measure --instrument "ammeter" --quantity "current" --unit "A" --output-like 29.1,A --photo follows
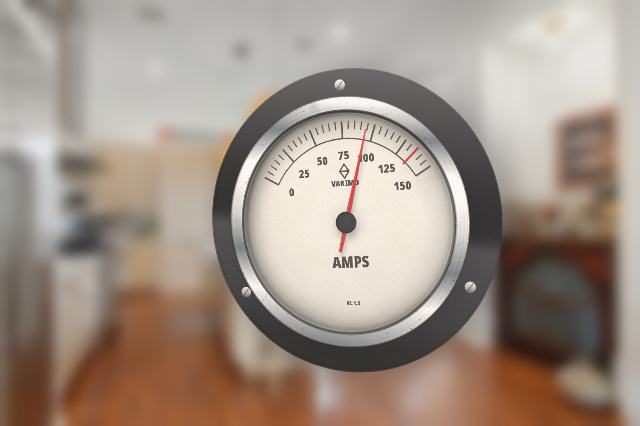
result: 95,A
